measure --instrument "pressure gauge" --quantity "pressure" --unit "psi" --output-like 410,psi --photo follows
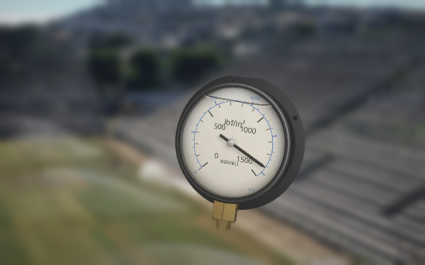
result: 1400,psi
